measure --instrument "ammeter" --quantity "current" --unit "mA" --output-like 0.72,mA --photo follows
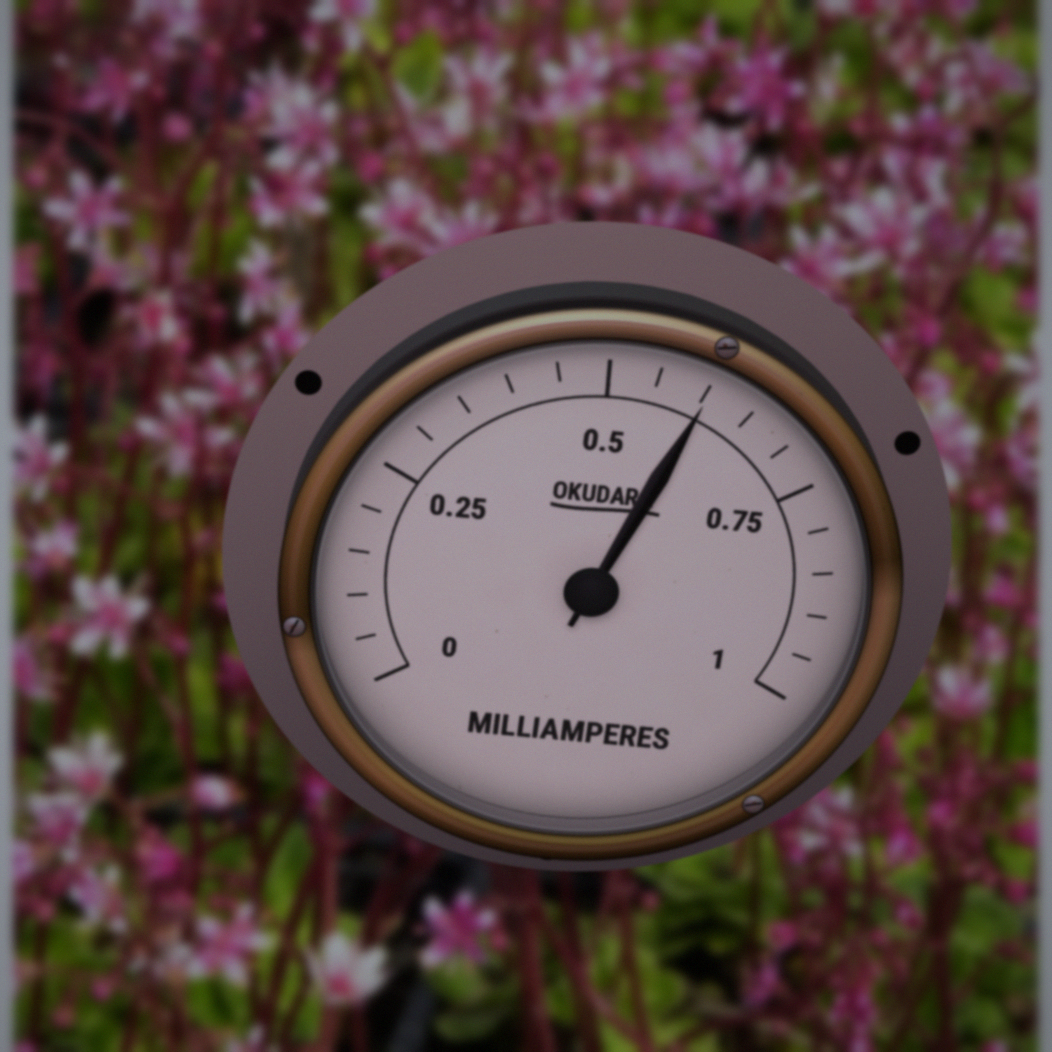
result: 0.6,mA
